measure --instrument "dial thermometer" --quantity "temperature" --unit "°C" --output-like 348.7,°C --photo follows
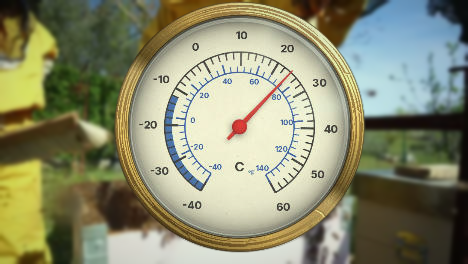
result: 24,°C
